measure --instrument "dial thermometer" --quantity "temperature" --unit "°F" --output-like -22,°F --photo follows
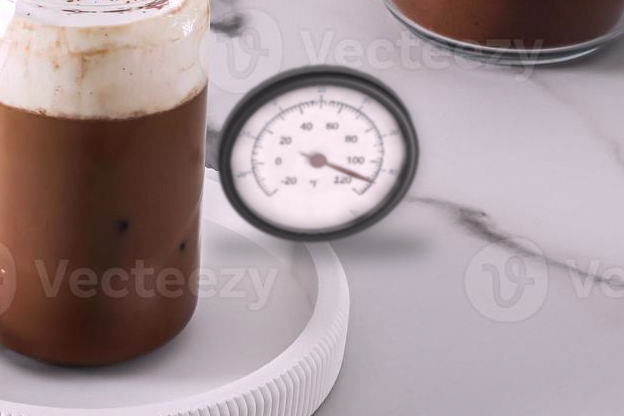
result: 110,°F
